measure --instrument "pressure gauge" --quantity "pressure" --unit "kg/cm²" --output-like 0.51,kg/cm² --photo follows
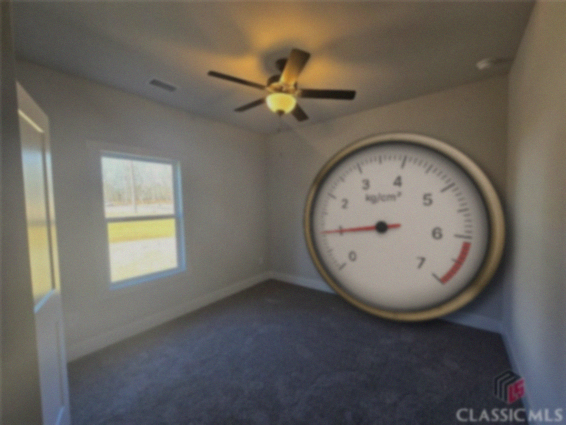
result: 1,kg/cm²
